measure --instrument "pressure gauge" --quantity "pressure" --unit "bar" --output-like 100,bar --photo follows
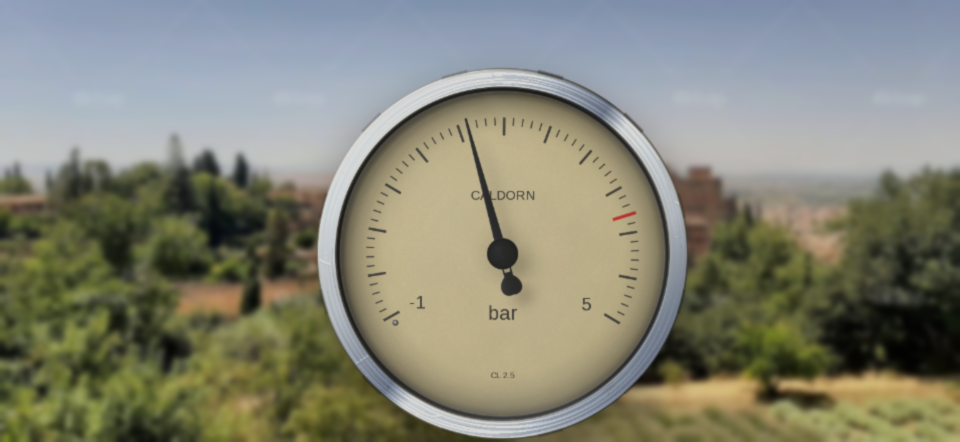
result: 1.6,bar
